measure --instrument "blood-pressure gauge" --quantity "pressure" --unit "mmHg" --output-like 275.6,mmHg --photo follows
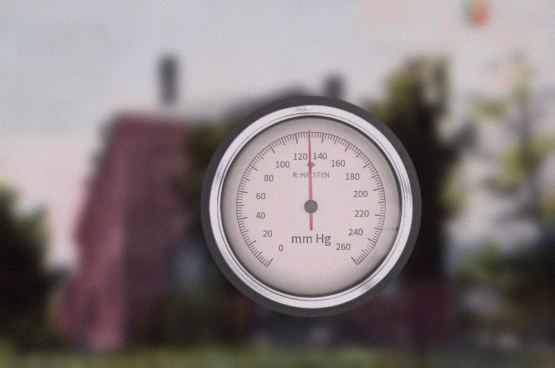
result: 130,mmHg
